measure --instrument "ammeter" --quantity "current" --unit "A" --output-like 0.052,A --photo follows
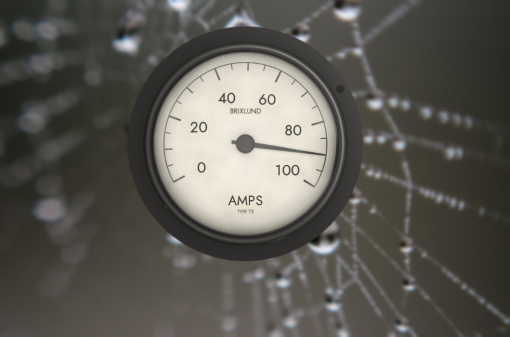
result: 90,A
